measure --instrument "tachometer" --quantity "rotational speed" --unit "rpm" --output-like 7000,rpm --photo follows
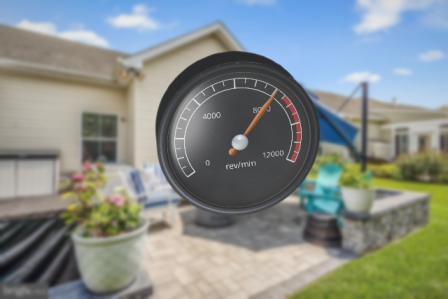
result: 8000,rpm
